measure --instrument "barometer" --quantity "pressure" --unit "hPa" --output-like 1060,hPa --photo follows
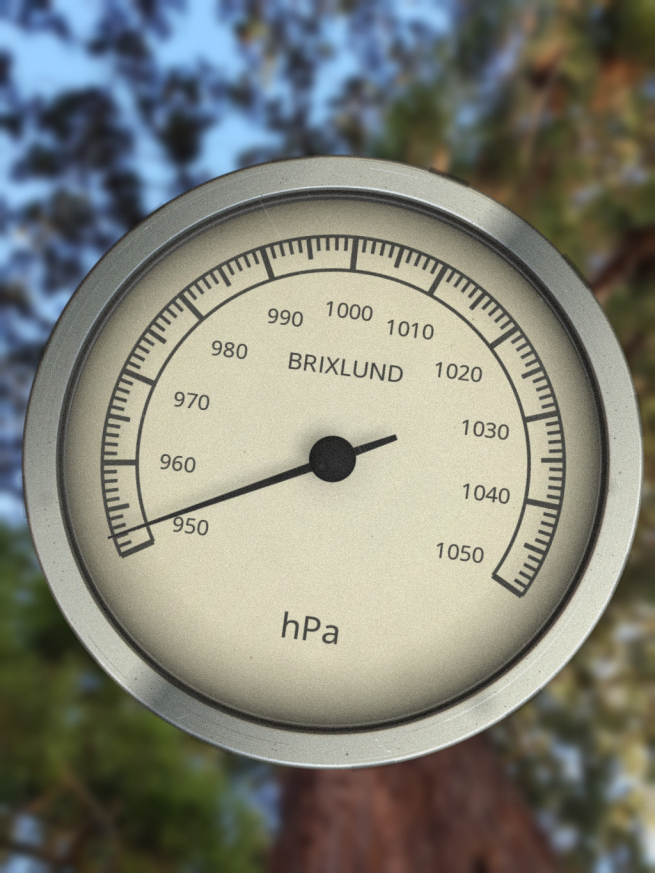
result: 952,hPa
